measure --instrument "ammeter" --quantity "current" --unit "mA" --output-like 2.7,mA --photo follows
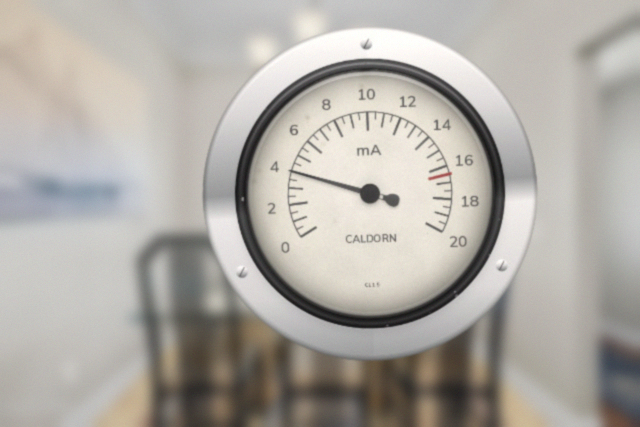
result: 4,mA
